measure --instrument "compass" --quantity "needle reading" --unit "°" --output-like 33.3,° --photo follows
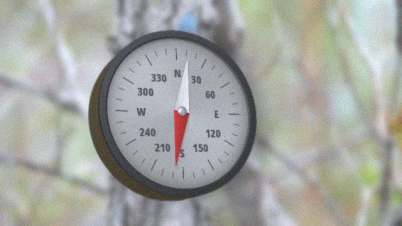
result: 190,°
